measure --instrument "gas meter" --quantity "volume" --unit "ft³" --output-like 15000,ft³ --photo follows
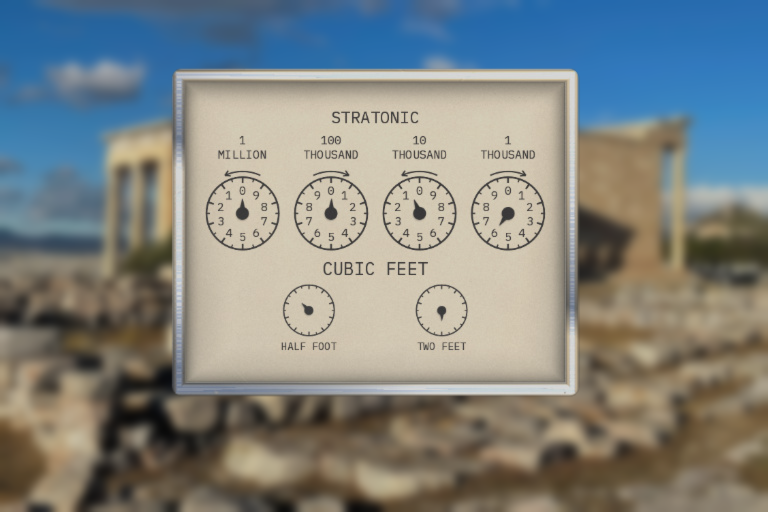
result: 600,ft³
